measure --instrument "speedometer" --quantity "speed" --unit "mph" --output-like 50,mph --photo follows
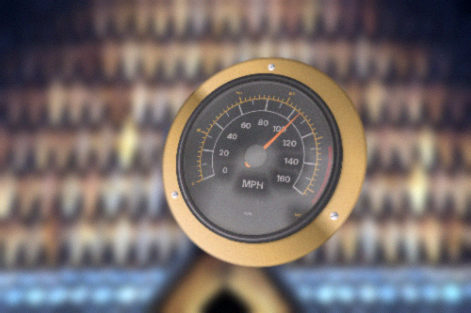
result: 105,mph
